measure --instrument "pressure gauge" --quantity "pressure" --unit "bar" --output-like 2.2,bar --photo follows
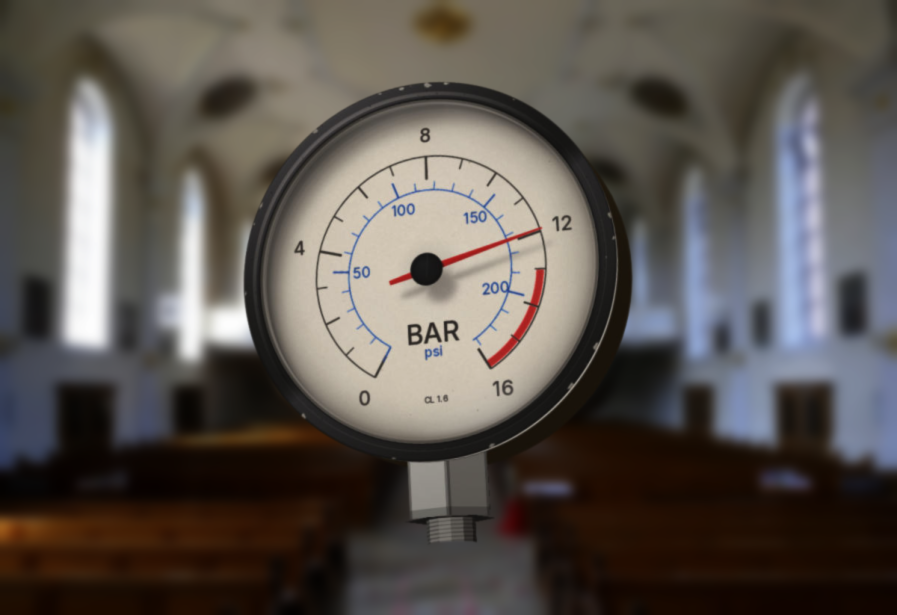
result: 12,bar
